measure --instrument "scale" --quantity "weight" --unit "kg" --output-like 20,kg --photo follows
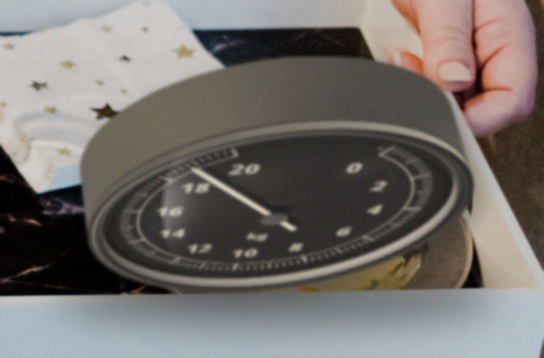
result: 19,kg
